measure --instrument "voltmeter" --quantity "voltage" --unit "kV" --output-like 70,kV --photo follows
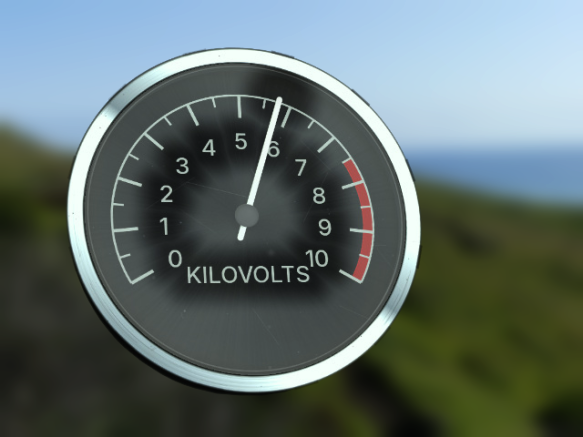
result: 5.75,kV
